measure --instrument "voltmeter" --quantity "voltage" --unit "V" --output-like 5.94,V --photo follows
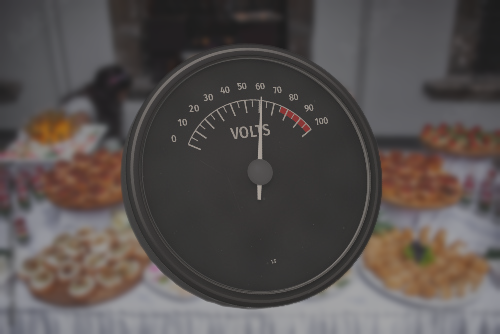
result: 60,V
